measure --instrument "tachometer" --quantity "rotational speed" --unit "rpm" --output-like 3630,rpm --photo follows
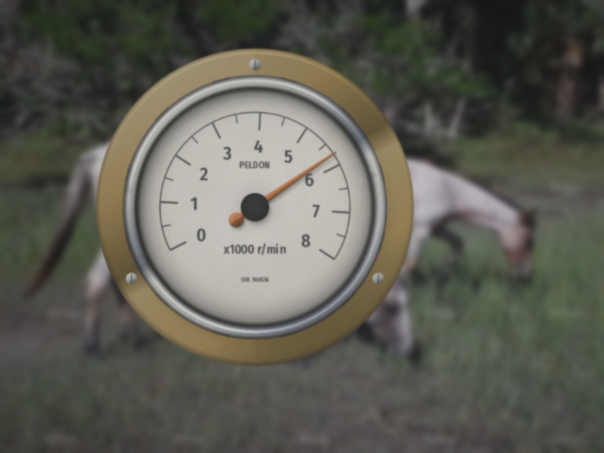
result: 5750,rpm
